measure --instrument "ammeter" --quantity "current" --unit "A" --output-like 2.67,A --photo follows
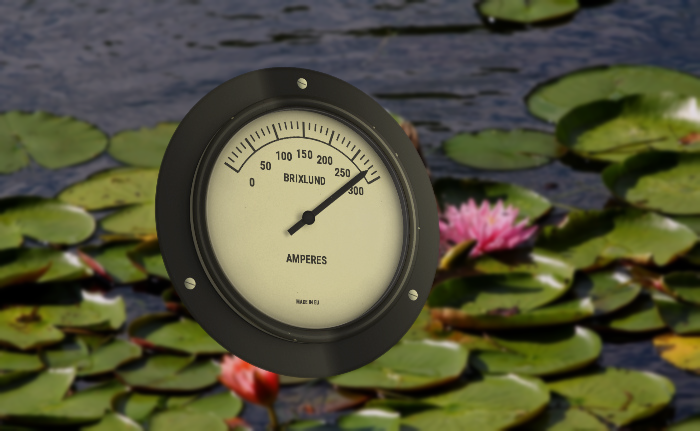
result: 280,A
